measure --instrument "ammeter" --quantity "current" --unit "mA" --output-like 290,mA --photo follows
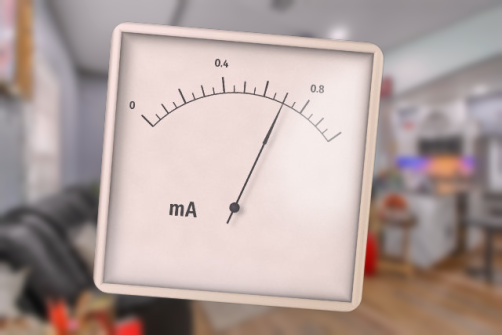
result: 0.7,mA
